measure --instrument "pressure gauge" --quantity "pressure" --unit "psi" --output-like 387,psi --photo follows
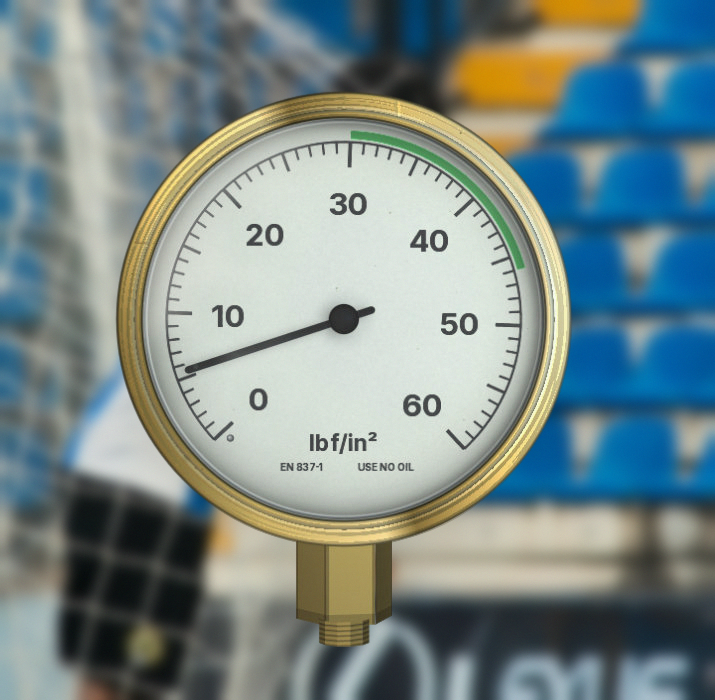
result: 5.5,psi
